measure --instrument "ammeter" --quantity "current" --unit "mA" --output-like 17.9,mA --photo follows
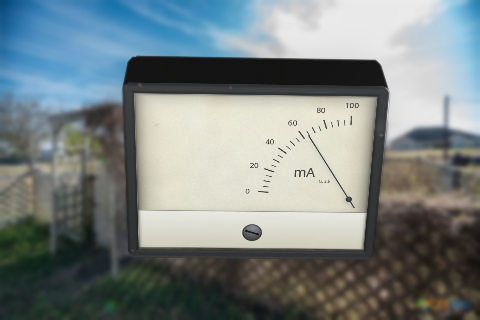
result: 65,mA
